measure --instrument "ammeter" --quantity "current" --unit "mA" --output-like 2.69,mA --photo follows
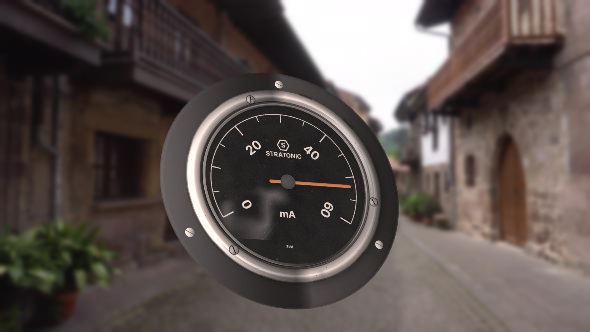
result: 52.5,mA
